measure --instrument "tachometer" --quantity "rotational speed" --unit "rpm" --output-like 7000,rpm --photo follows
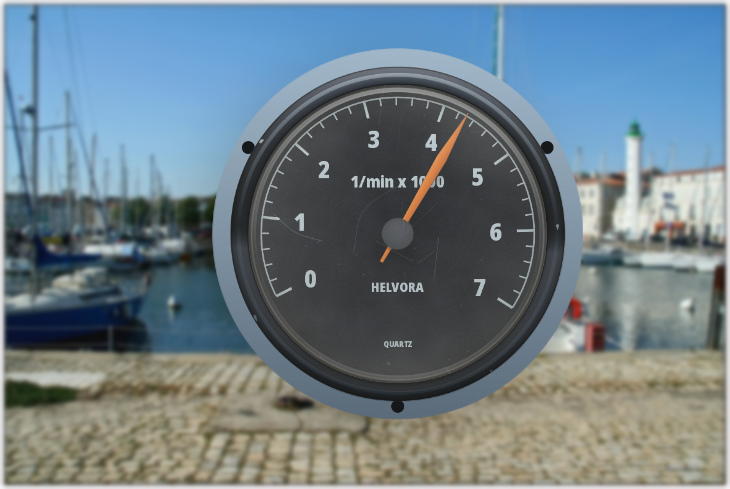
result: 4300,rpm
